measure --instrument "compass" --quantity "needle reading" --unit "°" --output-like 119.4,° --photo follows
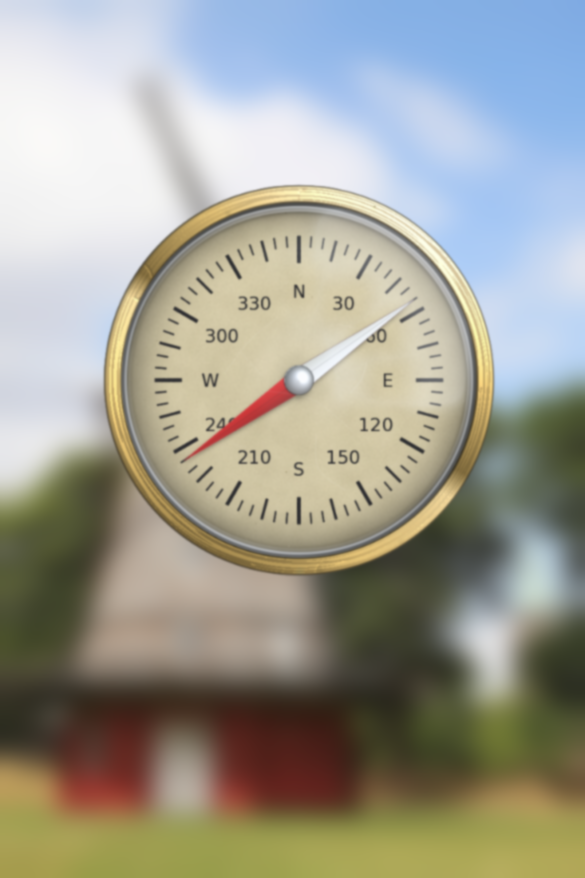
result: 235,°
